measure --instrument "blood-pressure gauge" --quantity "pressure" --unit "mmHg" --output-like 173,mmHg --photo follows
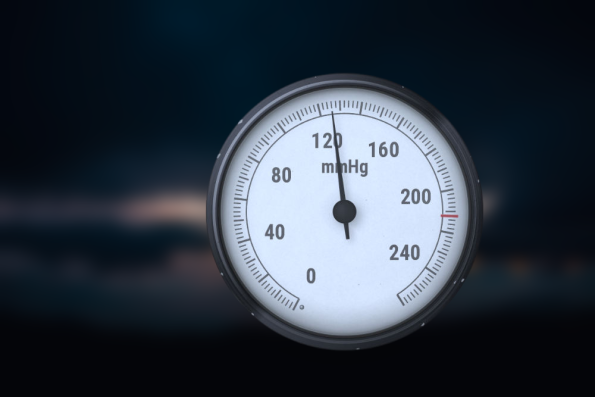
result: 126,mmHg
